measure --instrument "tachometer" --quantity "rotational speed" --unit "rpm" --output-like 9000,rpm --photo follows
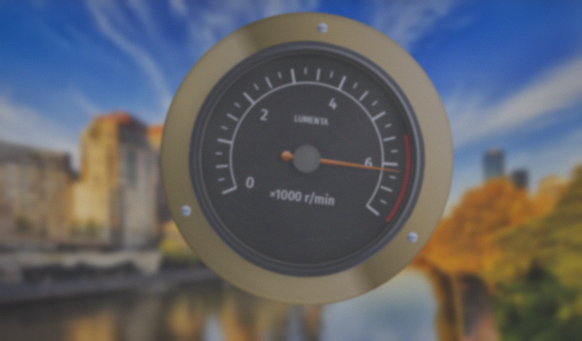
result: 6125,rpm
